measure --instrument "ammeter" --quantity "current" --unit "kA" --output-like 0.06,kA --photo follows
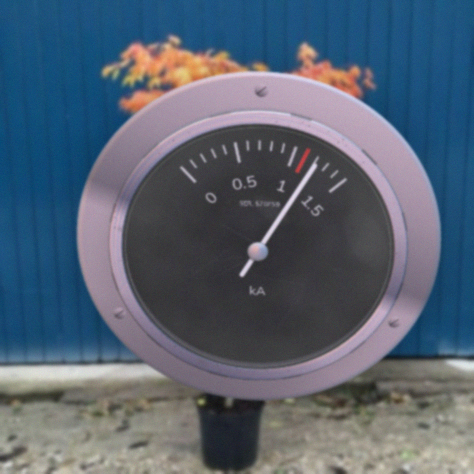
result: 1.2,kA
